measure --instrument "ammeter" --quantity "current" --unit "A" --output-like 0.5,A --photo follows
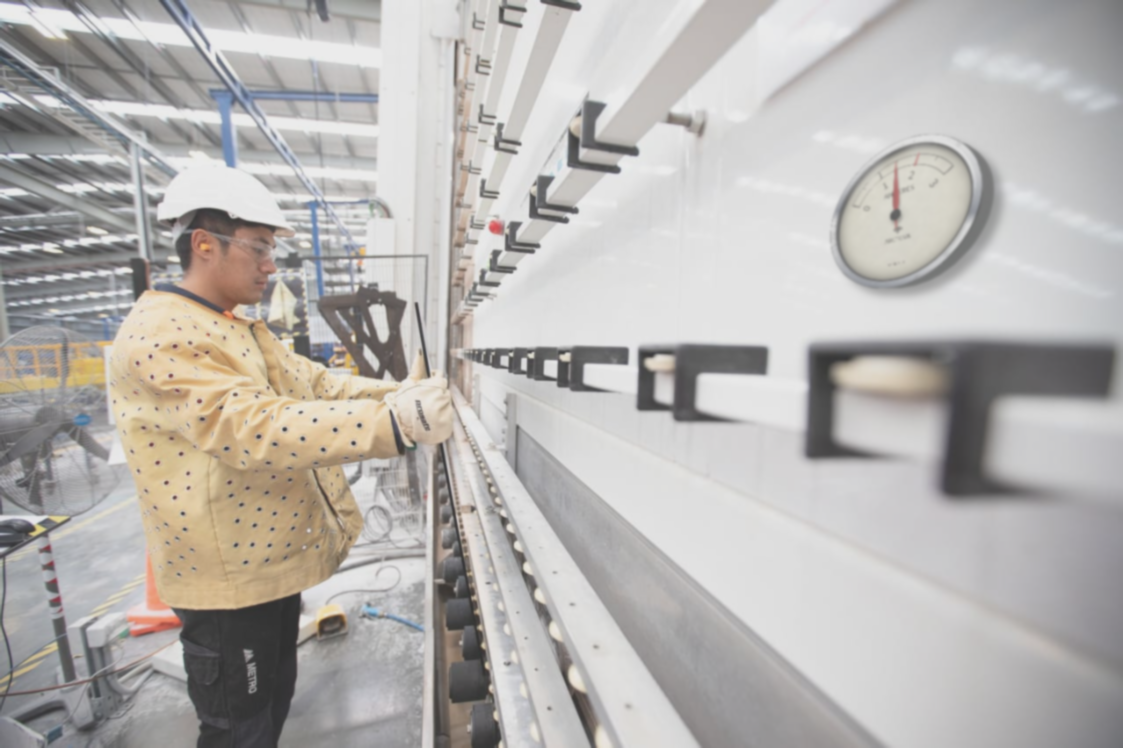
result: 1.5,A
